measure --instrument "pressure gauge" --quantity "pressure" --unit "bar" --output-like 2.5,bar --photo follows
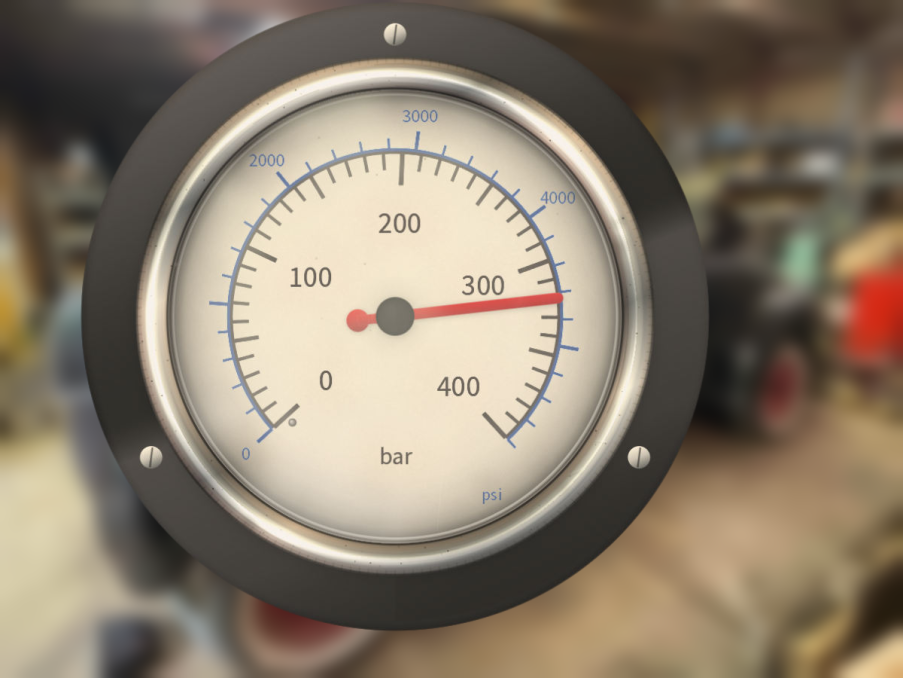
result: 320,bar
